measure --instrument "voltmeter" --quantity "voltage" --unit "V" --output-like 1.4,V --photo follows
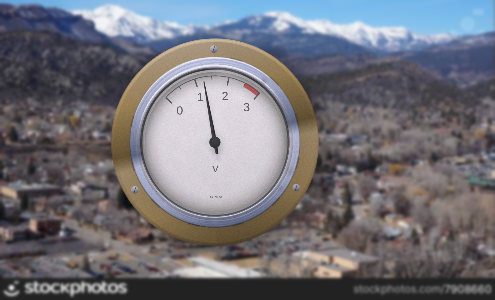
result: 1.25,V
